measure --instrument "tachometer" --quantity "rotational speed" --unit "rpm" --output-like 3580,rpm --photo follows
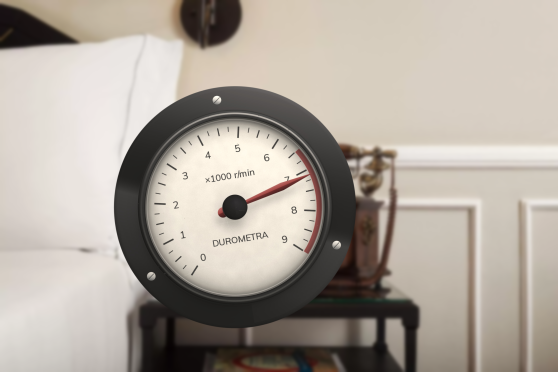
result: 7125,rpm
